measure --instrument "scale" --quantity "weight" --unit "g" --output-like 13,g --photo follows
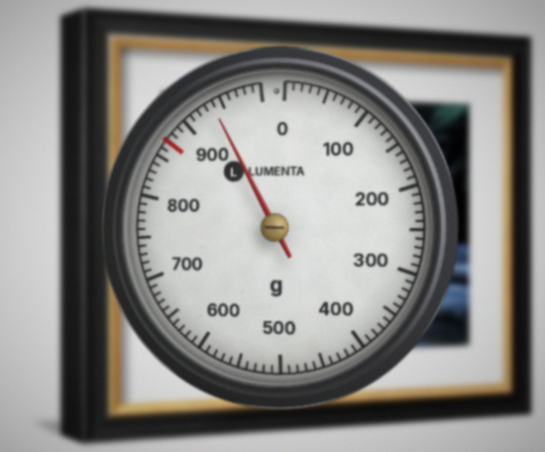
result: 940,g
